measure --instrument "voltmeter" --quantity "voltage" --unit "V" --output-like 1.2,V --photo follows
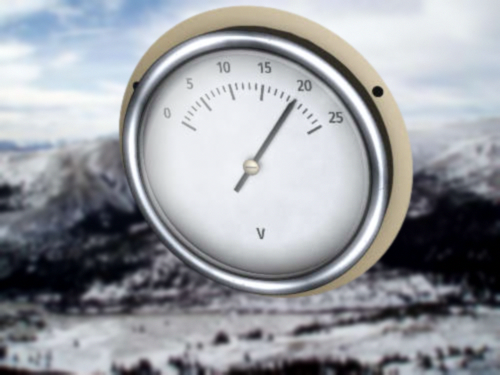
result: 20,V
